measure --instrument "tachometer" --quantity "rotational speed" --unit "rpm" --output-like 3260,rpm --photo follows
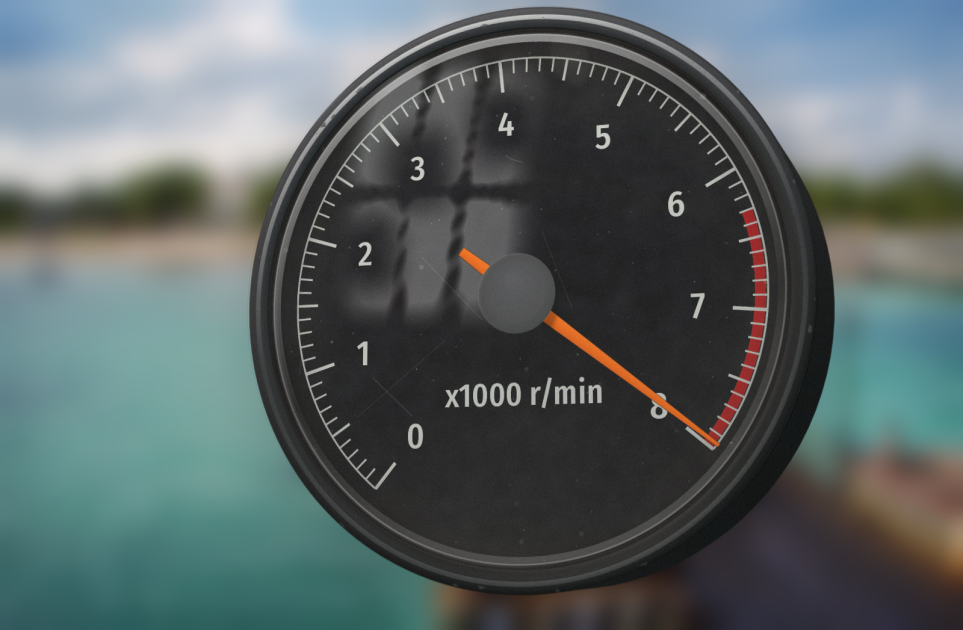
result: 7950,rpm
